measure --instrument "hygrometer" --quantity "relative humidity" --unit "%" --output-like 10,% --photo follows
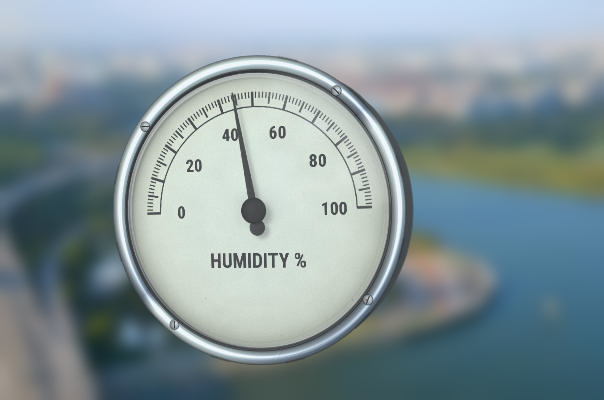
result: 45,%
